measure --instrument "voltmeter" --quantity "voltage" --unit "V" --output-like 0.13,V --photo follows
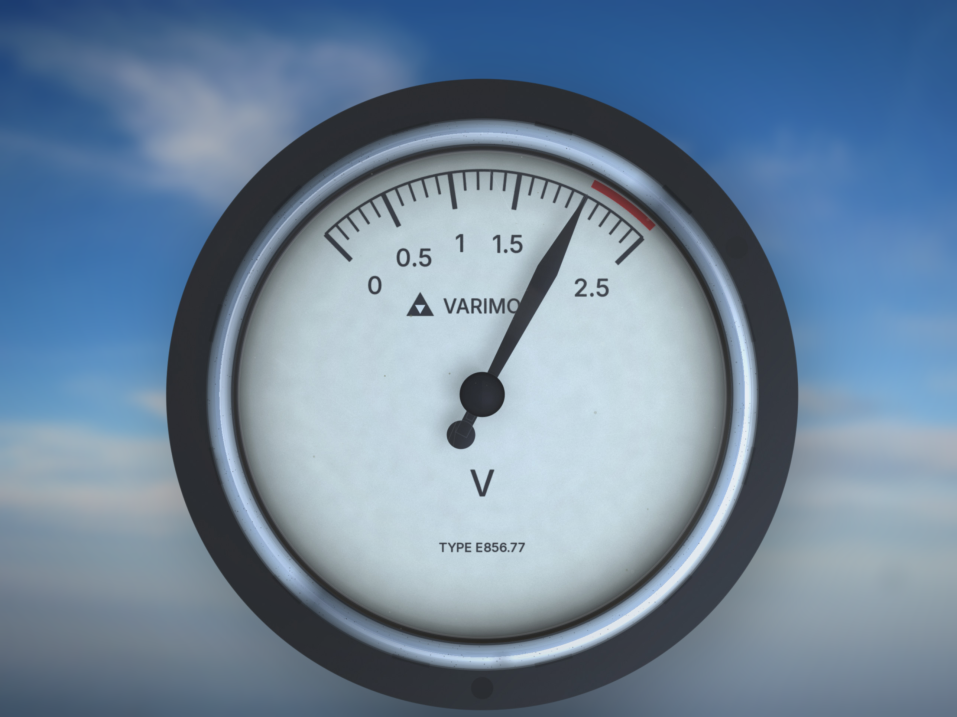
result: 2,V
